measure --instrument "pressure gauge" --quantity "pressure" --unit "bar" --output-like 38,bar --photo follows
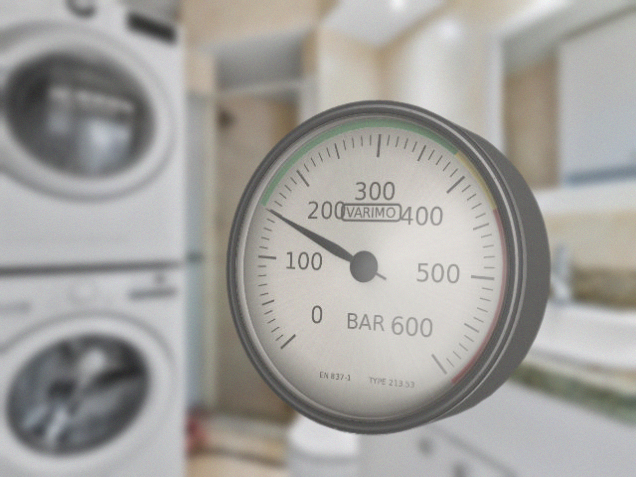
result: 150,bar
